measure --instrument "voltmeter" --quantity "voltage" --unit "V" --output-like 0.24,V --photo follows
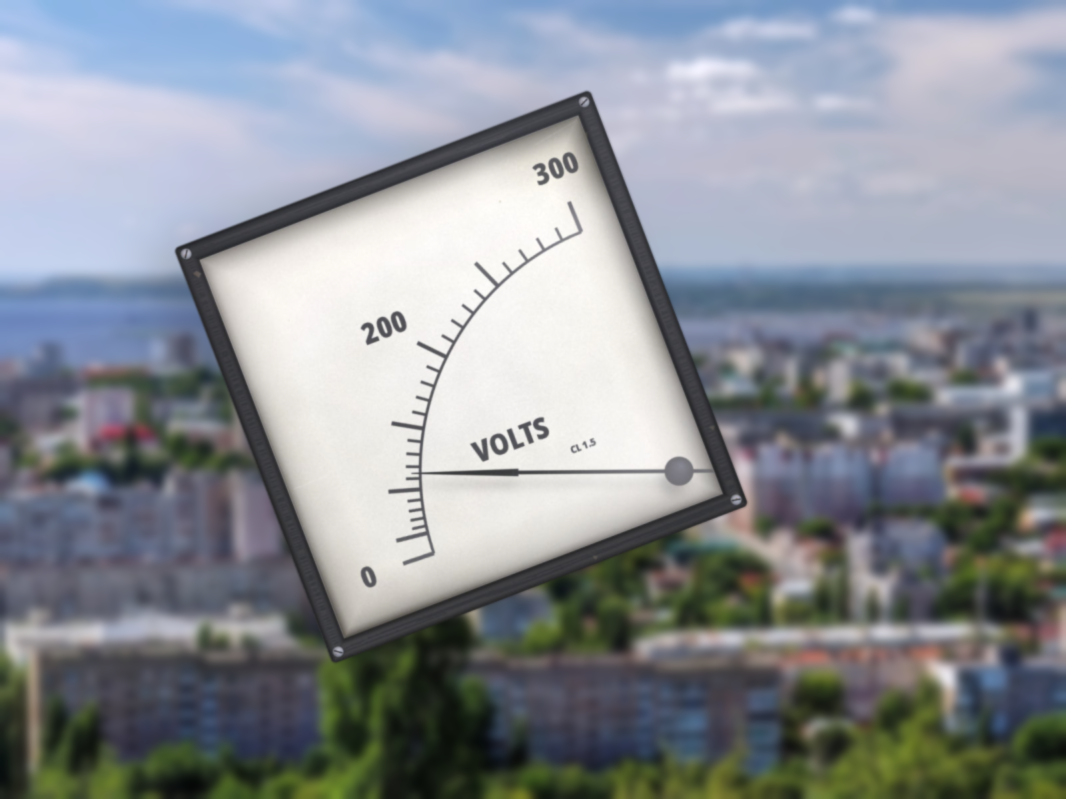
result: 115,V
